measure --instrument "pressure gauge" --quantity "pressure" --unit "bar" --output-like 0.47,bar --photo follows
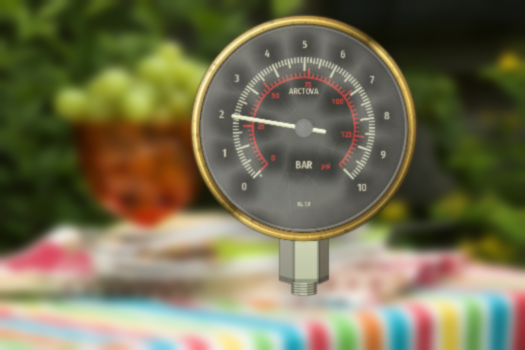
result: 2,bar
